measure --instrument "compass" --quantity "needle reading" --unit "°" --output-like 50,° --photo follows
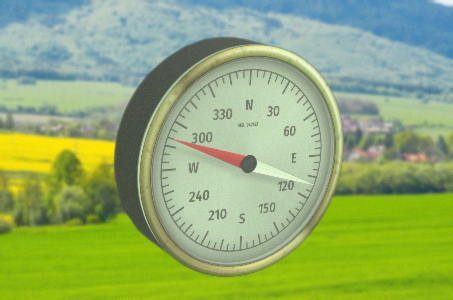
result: 290,°
